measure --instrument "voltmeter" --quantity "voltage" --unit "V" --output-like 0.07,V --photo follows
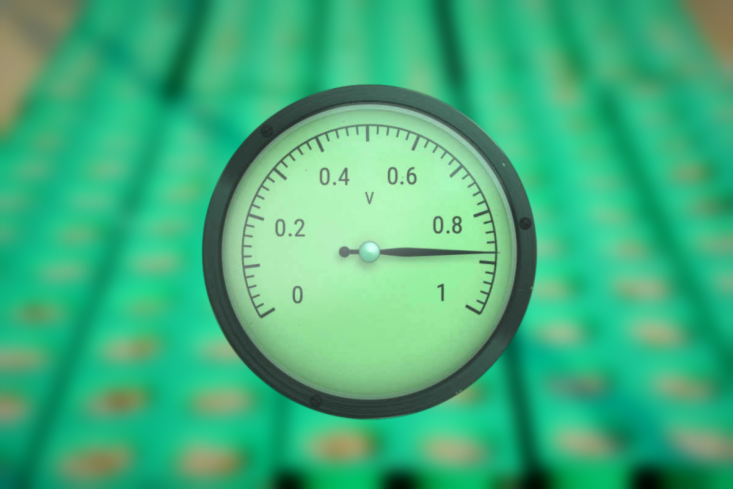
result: 0.88,V
